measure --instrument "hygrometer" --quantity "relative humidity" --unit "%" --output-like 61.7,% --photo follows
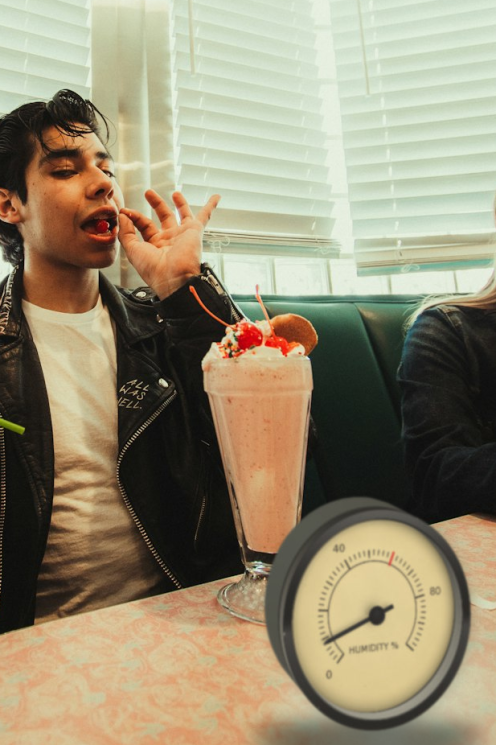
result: 10,%
